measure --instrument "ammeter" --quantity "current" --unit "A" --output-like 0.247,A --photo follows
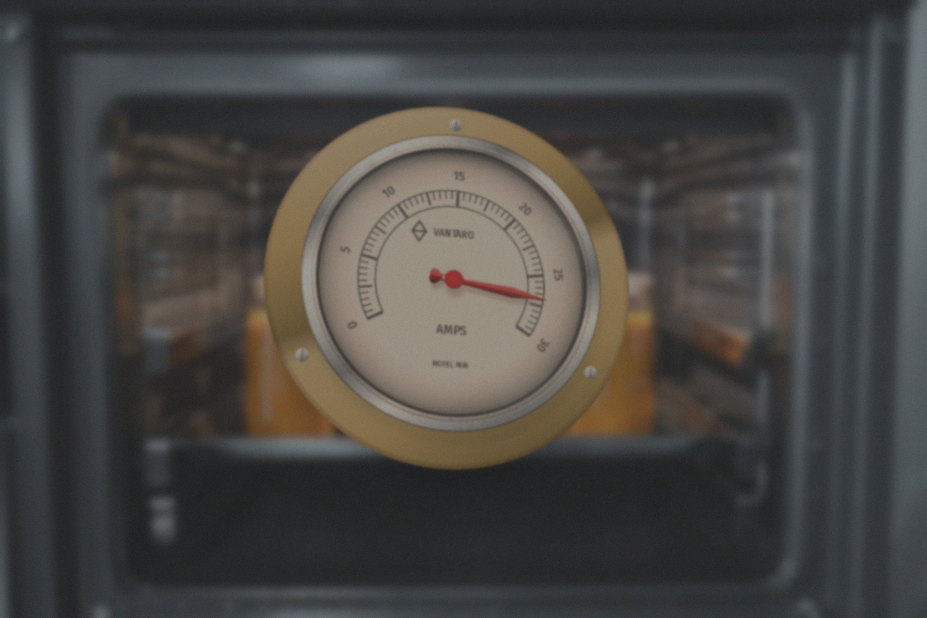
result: 27,A
